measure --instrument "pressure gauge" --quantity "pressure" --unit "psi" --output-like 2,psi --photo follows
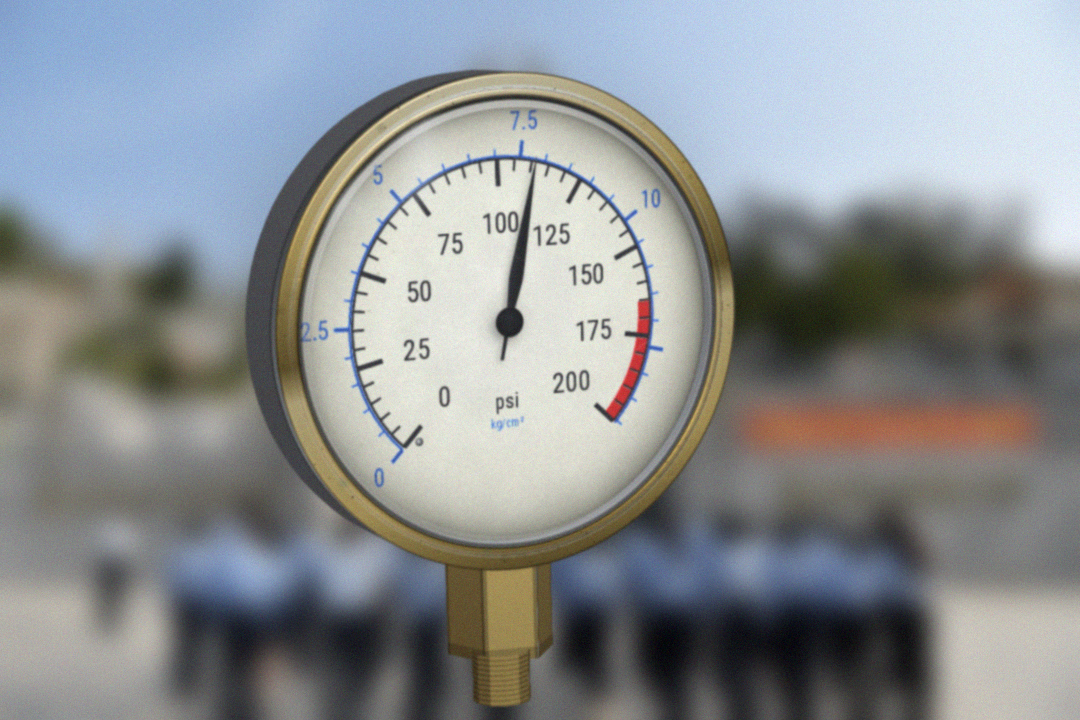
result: 110,psi
